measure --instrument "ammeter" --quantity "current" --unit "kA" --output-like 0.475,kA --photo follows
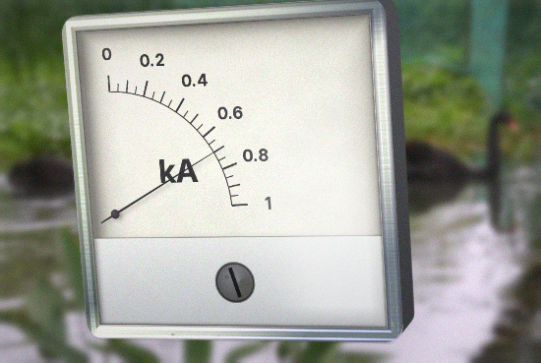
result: 0.7,kA
